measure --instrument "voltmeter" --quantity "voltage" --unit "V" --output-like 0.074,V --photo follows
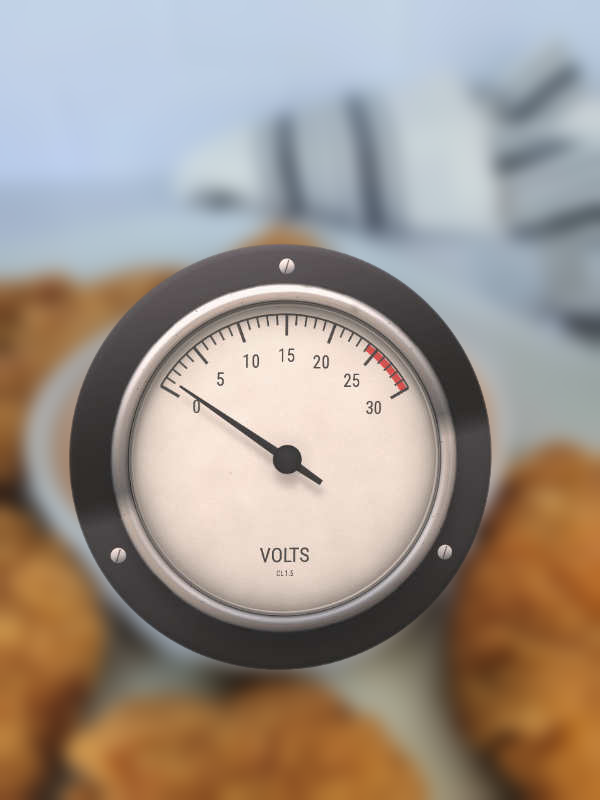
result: 1,V
